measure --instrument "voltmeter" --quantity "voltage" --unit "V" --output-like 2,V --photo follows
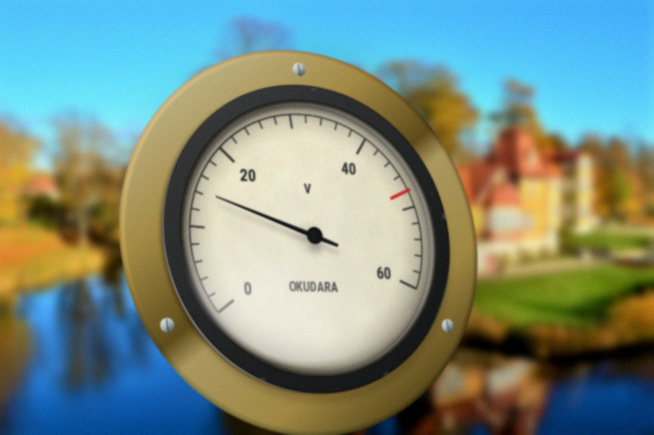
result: 14,V
